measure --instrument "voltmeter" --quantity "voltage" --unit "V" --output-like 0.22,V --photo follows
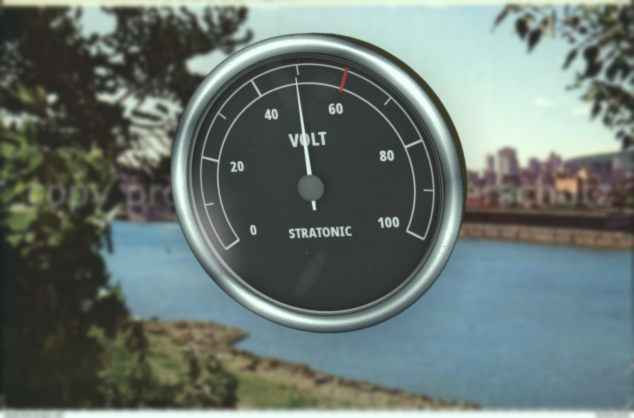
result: 50,V
